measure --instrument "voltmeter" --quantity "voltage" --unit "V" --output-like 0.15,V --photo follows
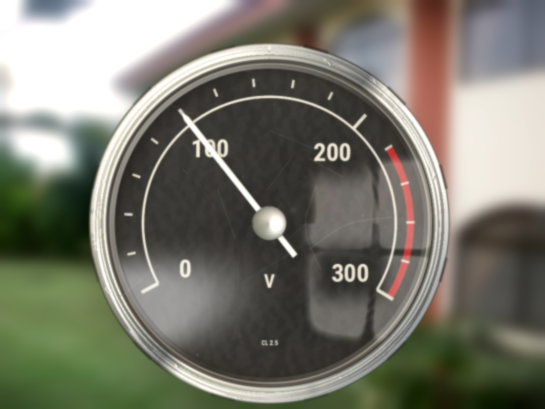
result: 100,V
